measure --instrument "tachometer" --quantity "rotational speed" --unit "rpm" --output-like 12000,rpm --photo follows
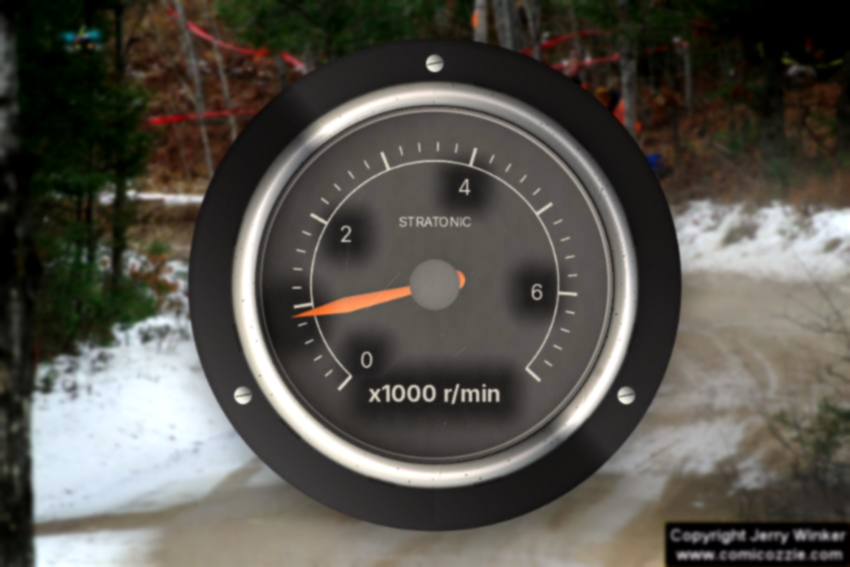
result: 900,rpm
